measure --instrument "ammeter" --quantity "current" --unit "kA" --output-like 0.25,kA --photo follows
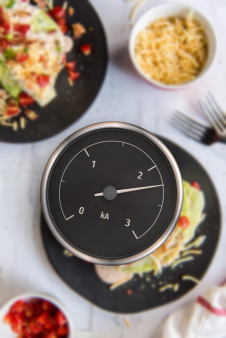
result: 2.25,kA
